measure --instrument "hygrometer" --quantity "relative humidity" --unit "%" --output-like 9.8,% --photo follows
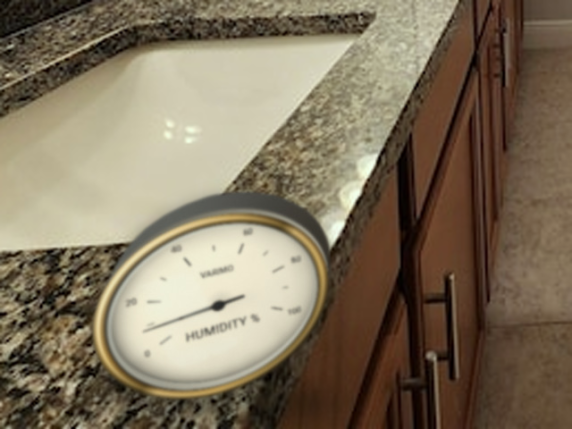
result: 10,%
